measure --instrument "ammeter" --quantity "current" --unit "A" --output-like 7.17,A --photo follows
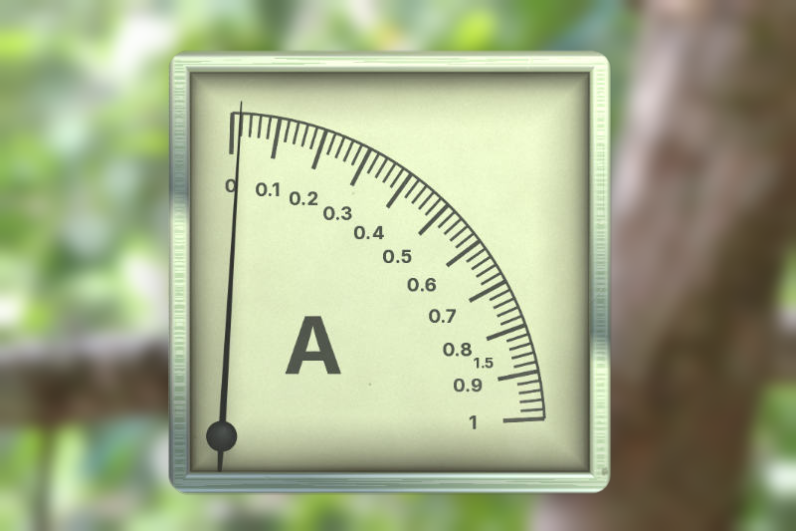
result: 0.02,A
